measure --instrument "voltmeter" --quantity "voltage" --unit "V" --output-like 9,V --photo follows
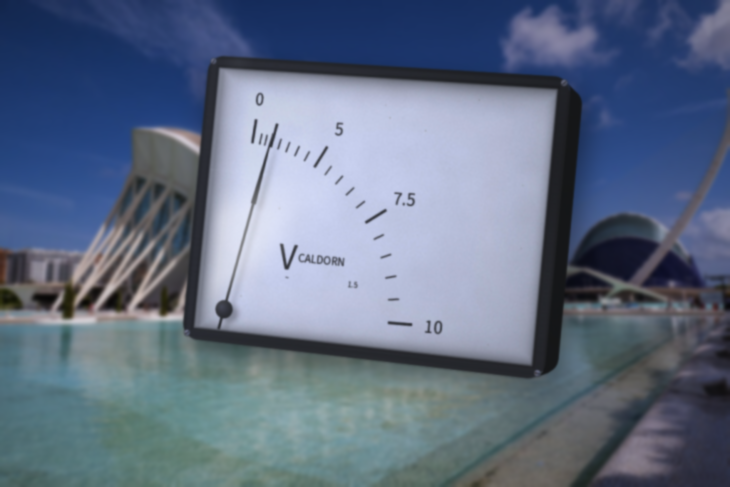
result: 2.5,V
